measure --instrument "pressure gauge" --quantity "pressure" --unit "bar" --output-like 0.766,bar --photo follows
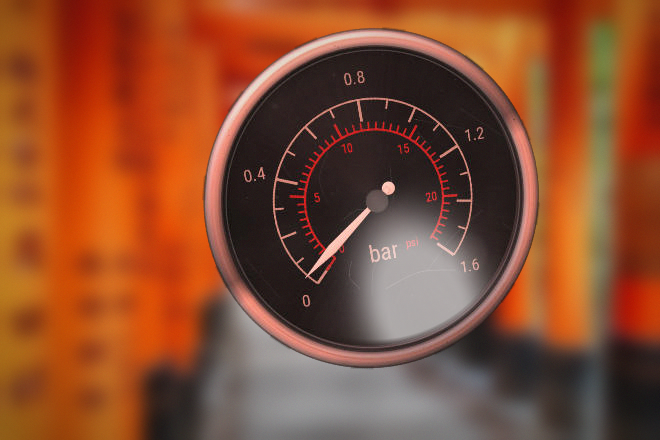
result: 0.05,bar
